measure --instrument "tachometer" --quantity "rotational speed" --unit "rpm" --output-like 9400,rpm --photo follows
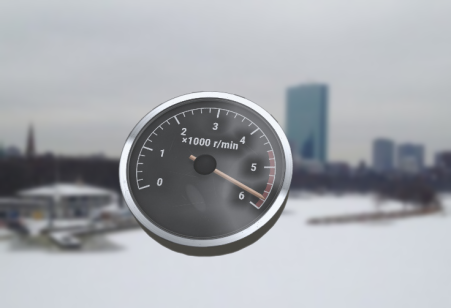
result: 5800,rpm
